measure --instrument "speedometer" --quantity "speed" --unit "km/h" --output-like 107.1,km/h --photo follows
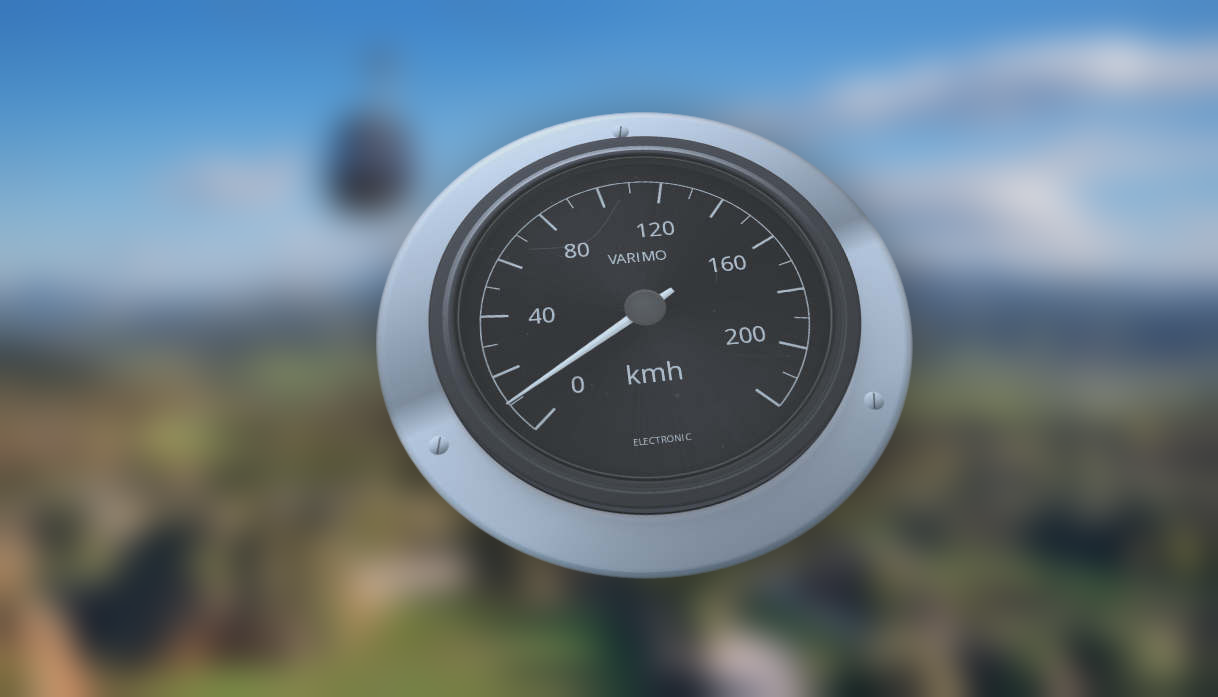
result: 10,km/h
